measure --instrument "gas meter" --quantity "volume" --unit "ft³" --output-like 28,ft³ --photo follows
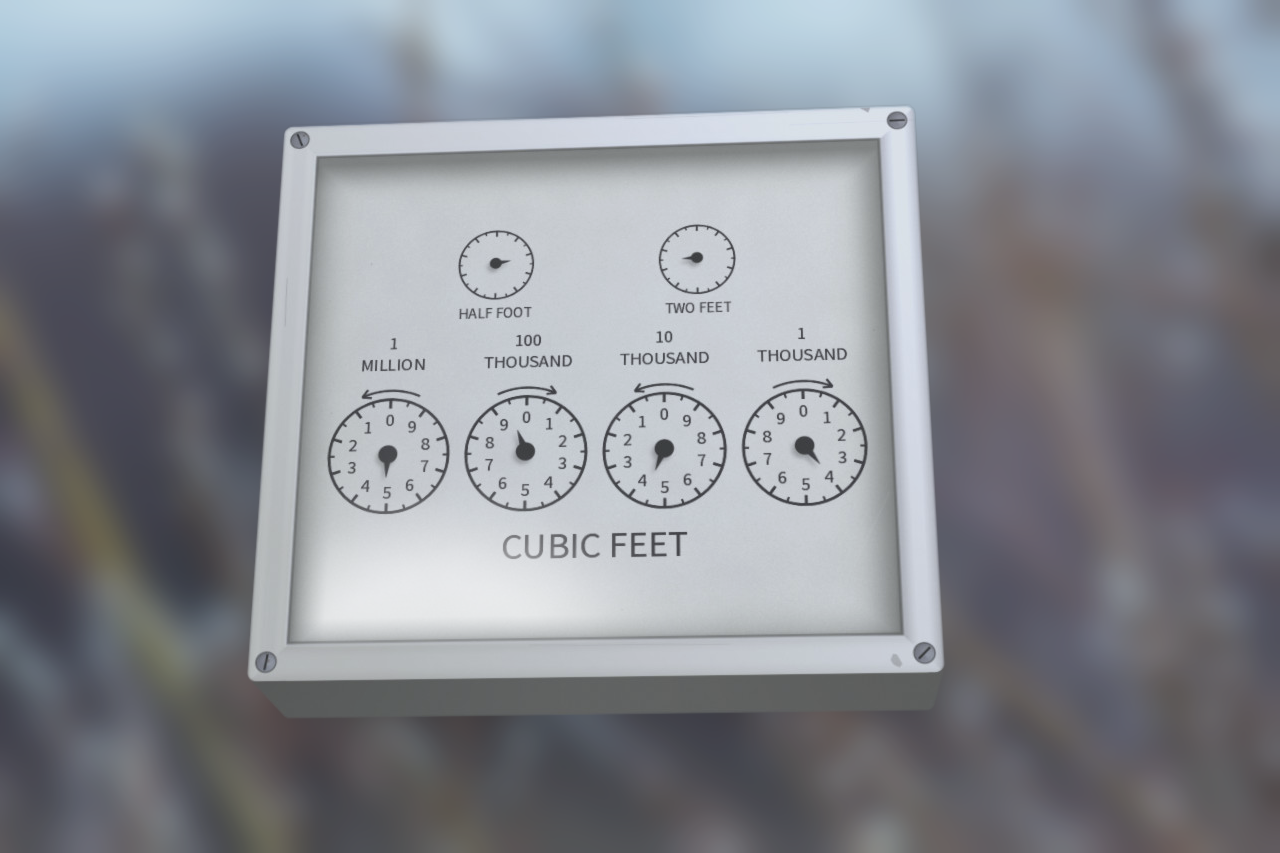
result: 494400,ft³
